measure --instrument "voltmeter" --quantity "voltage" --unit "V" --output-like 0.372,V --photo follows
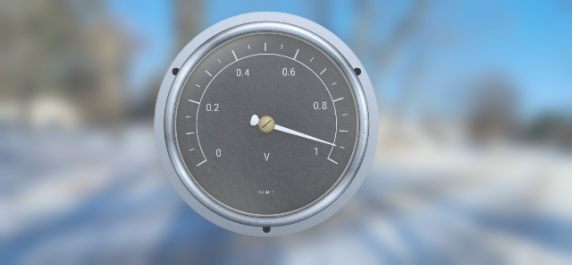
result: 0.95,V
